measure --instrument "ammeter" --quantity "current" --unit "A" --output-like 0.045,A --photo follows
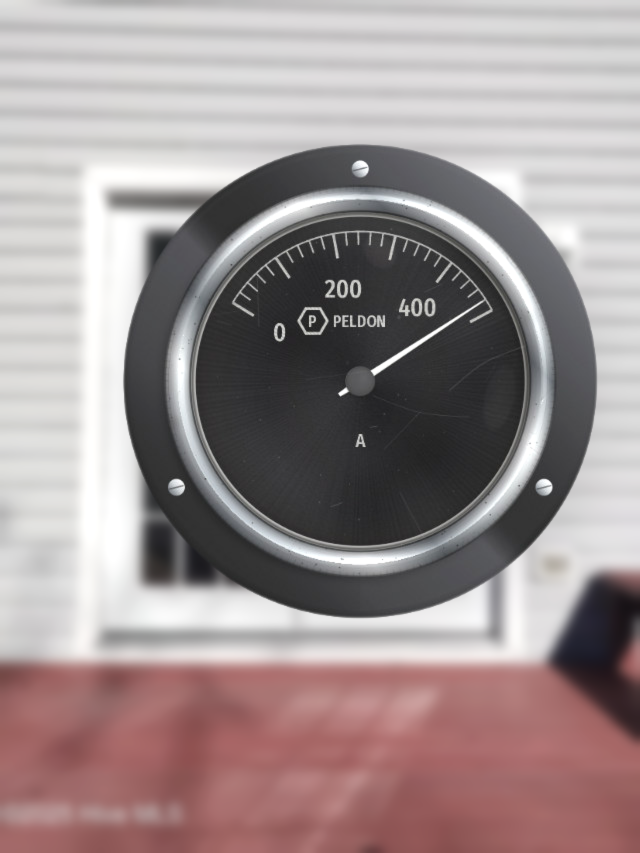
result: 480,A
